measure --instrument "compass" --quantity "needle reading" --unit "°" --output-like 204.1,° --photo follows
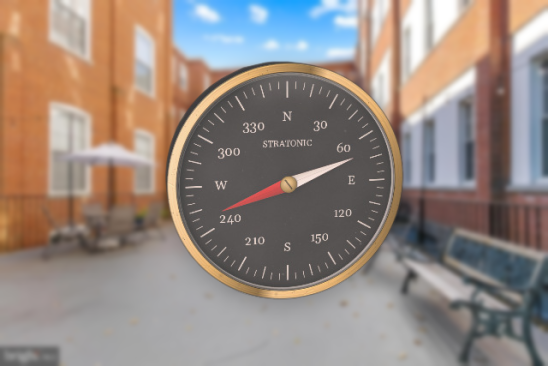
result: 250,°
